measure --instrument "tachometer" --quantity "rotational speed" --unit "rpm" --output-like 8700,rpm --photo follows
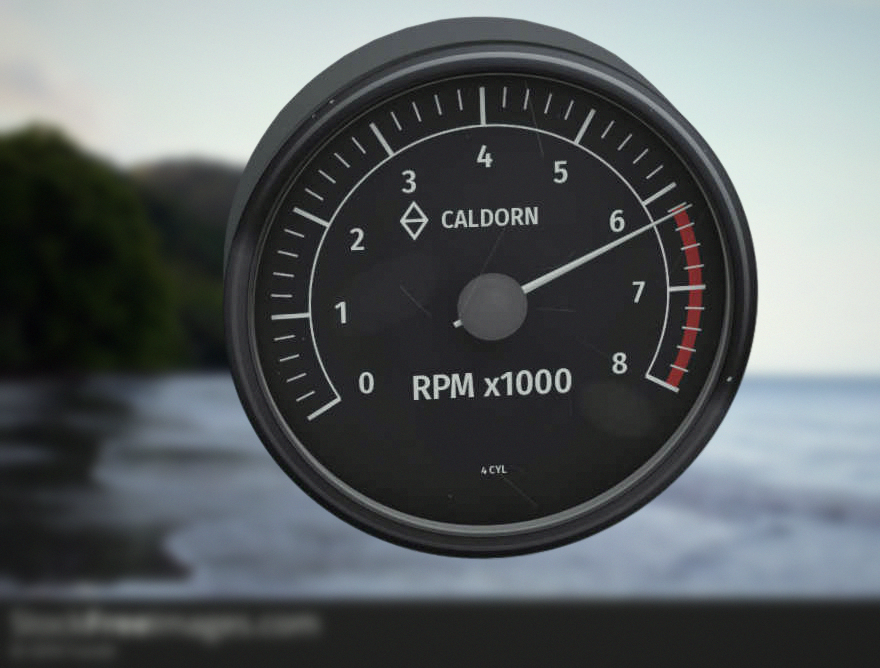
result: 6200,rpm
